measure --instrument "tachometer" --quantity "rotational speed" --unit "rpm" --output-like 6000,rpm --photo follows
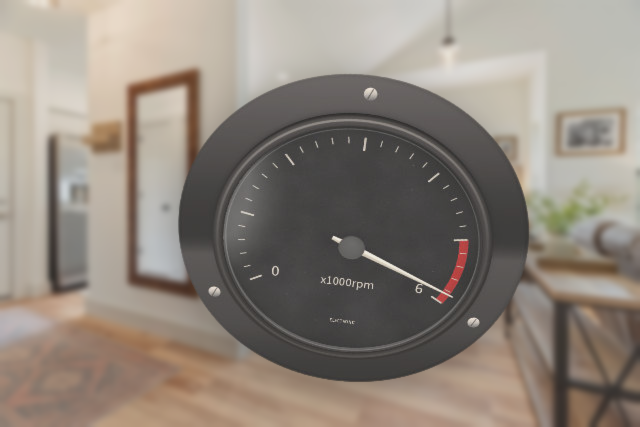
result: 5800,rpm
